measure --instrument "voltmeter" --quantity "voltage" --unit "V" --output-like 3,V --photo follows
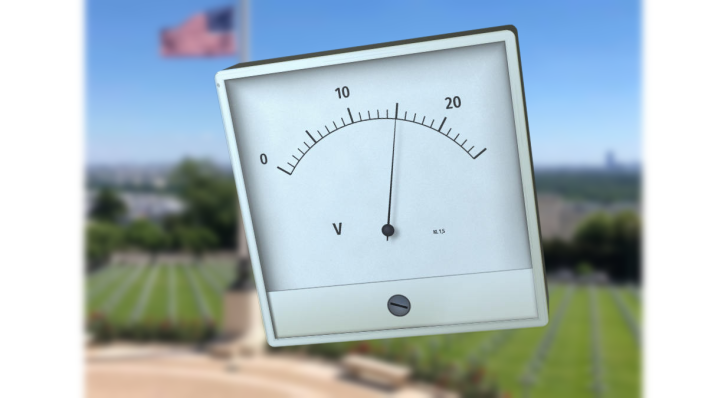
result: 15,V
